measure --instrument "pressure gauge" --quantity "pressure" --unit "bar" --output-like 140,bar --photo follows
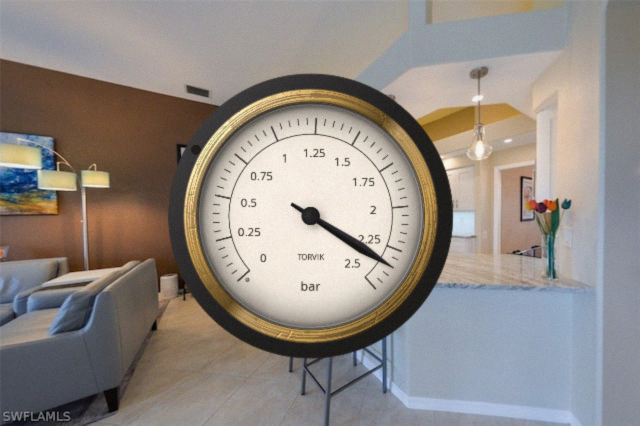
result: 2.35,bar
